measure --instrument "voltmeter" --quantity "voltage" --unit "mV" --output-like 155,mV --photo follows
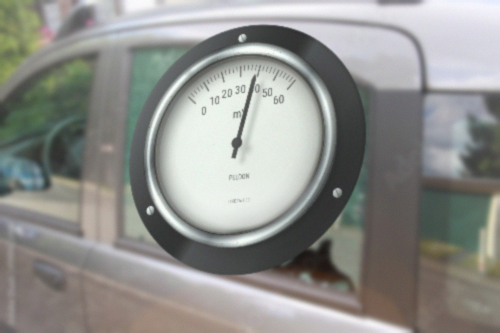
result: 40,mV
